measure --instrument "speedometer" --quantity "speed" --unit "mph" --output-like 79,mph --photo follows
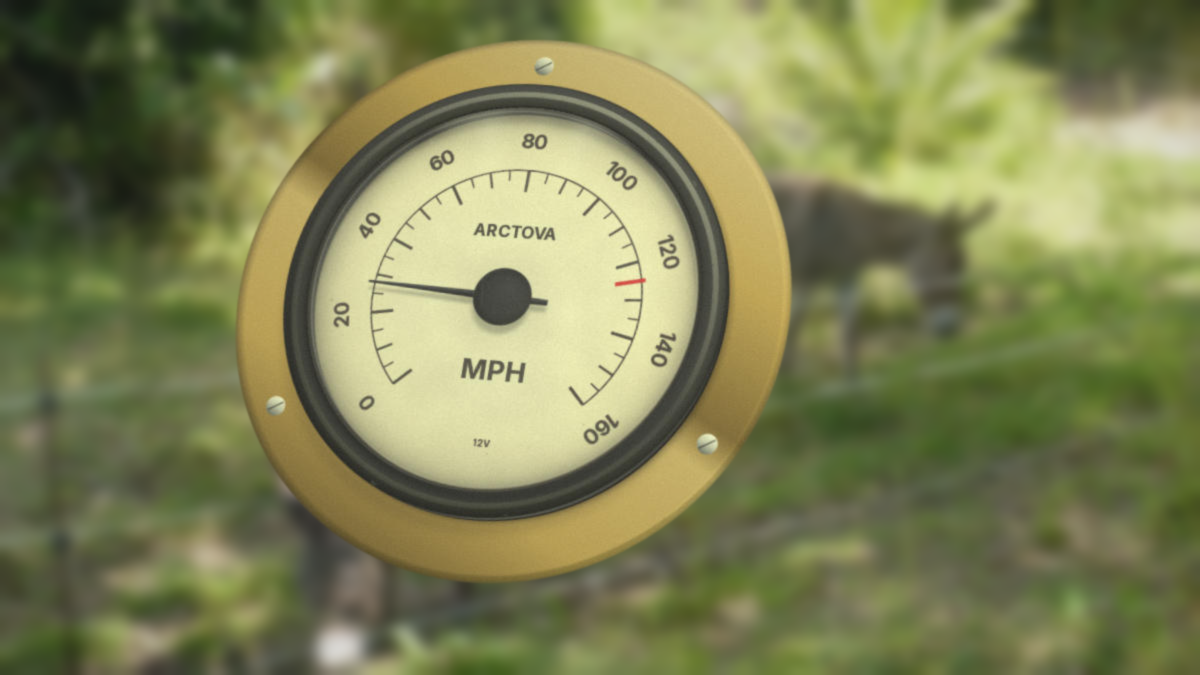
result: 27.5,mph
